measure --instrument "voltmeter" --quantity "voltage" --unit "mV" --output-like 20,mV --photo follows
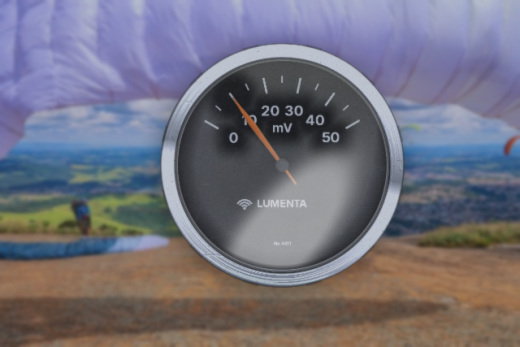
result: 10,mV
